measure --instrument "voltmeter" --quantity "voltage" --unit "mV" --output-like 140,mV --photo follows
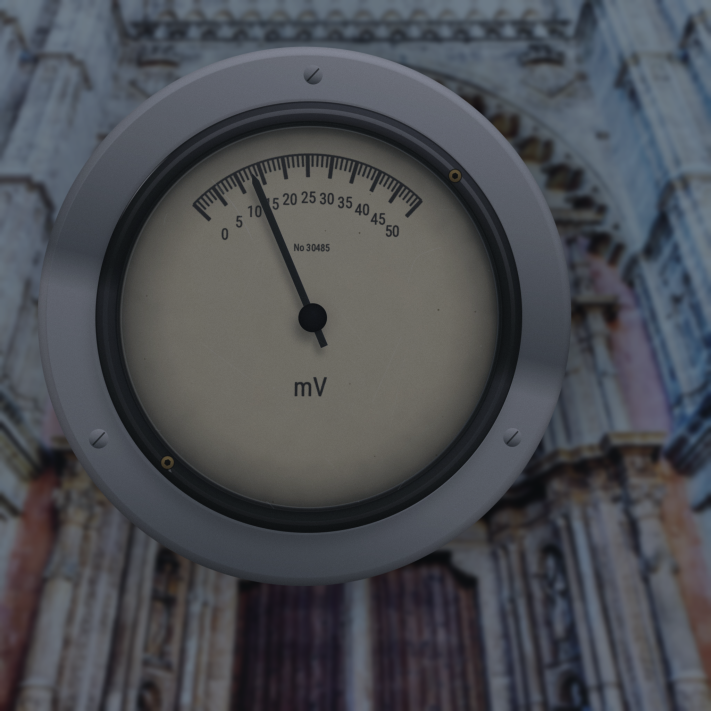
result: 13,mV
